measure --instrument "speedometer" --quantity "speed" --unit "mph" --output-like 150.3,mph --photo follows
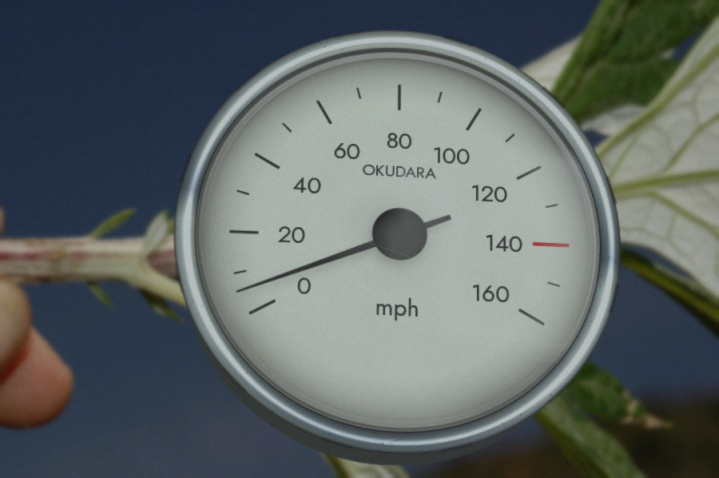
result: 5,mph
